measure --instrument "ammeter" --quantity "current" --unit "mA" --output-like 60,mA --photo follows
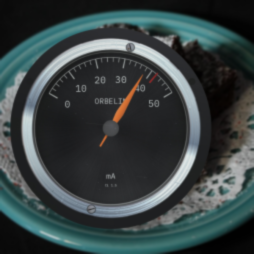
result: 38,mA
